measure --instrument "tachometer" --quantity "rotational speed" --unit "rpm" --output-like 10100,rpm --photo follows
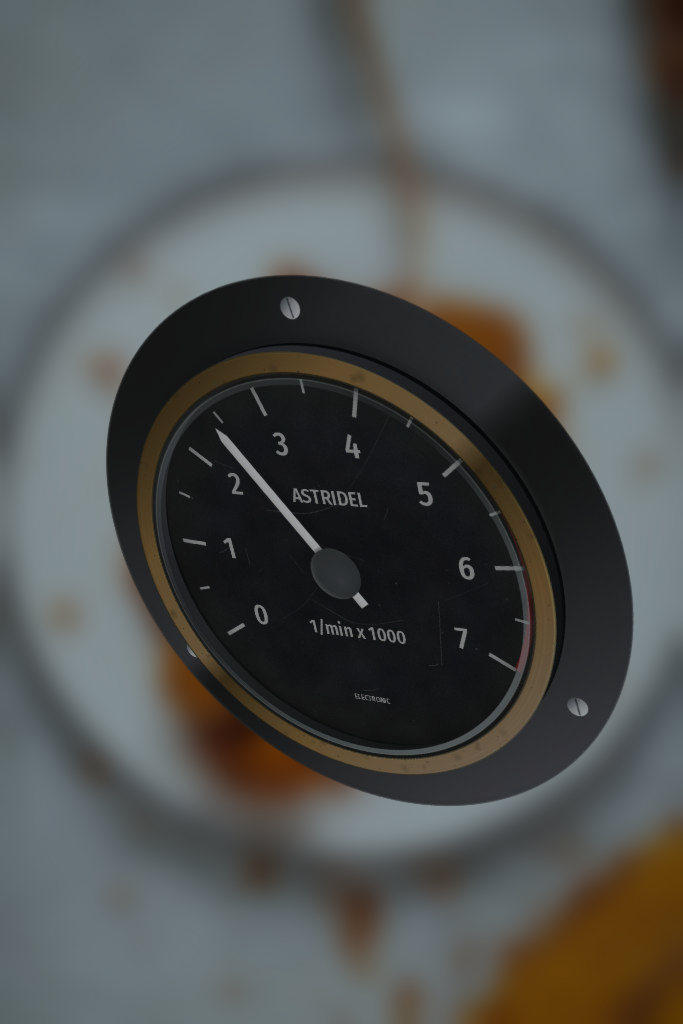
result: 2500,rpm
